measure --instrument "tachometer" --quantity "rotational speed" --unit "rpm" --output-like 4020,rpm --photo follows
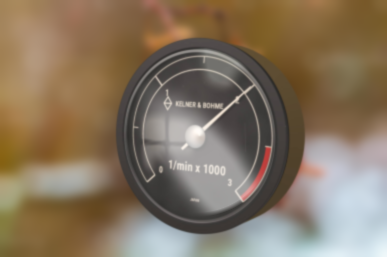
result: 2000,rpm
